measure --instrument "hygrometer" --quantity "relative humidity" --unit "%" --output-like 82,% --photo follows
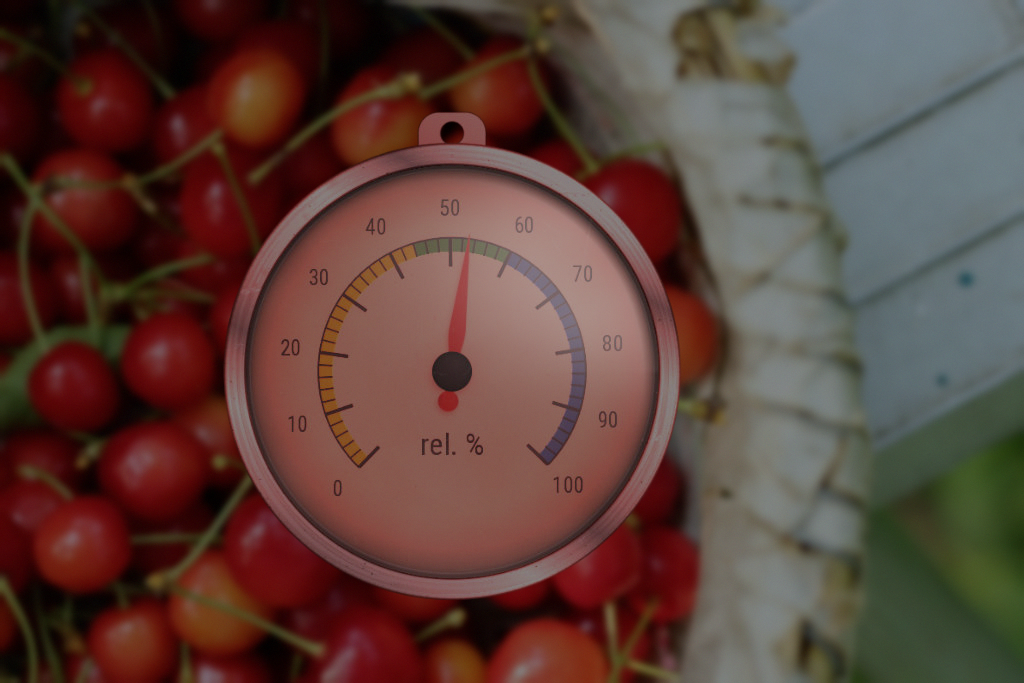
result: 53,%
